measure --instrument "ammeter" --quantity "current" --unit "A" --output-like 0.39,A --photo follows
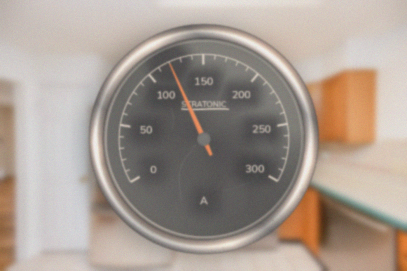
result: 120,A
